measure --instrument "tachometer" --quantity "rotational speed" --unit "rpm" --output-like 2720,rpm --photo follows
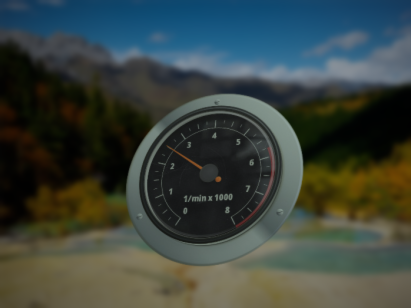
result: 2500,rpm
